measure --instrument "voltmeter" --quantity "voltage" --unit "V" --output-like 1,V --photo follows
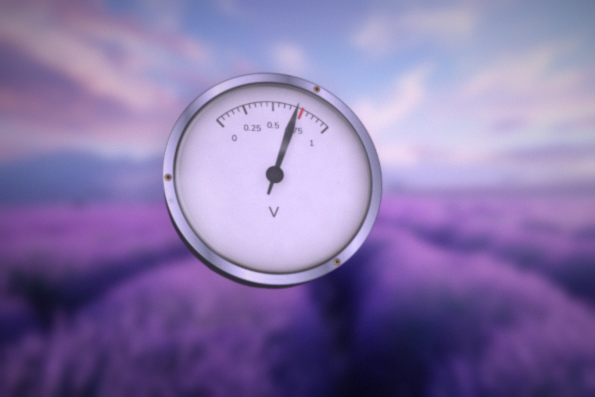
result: 0.7,V
